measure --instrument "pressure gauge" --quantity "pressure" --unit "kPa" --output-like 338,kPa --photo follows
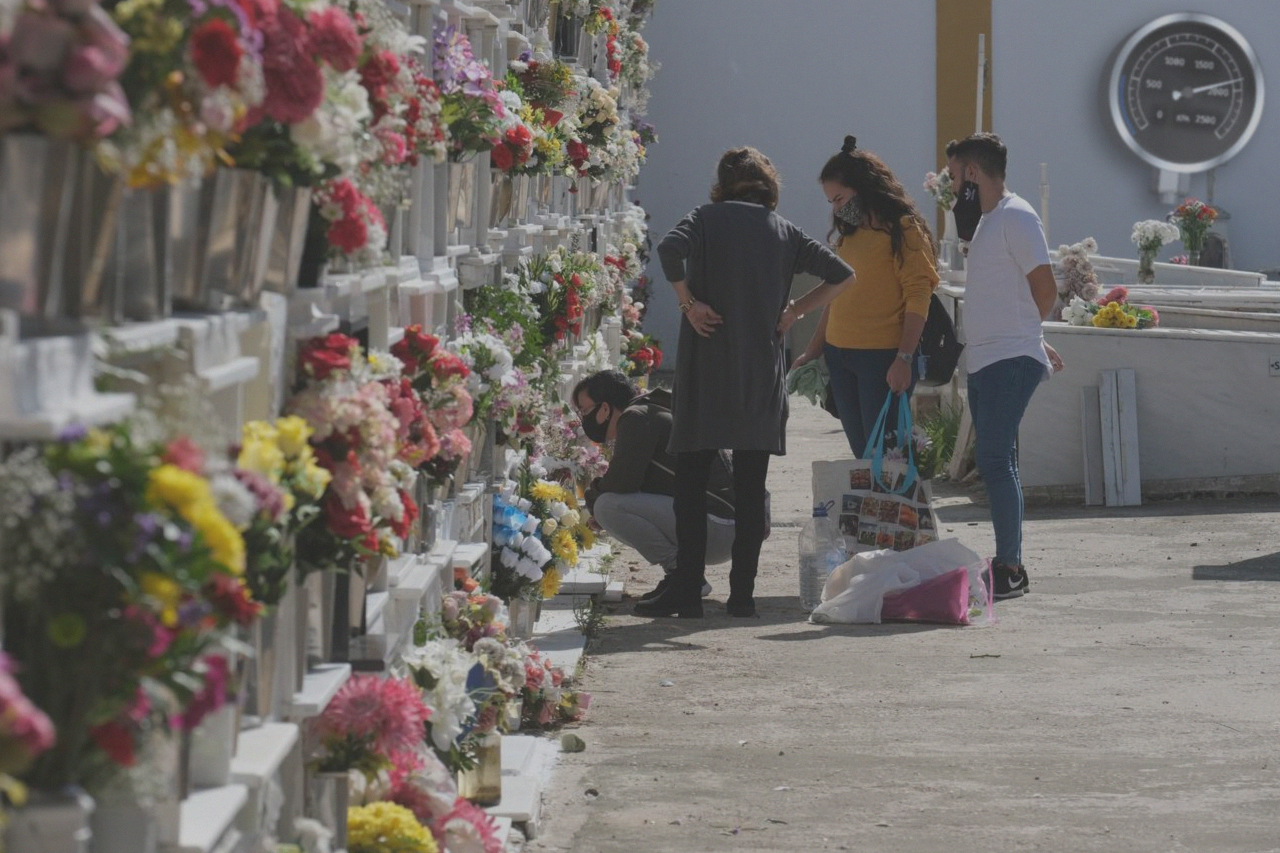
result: 1900,kPa
